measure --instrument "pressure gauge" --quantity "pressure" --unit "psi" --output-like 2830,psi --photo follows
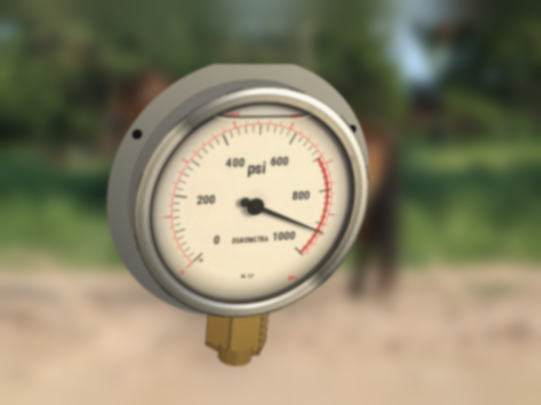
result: 920,psi
